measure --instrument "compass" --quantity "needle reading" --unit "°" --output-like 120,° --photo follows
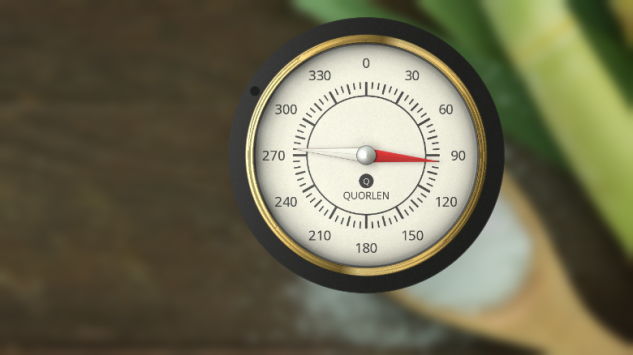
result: 95,°
